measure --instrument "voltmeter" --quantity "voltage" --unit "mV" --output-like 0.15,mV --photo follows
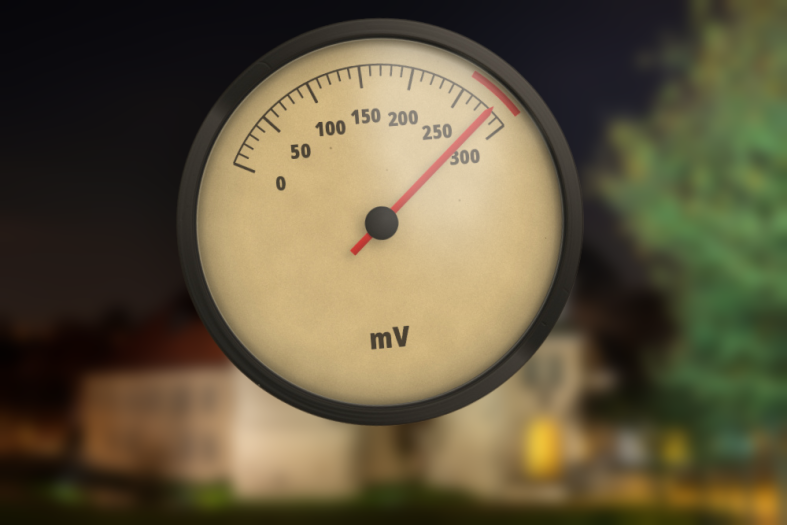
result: 280,mV
